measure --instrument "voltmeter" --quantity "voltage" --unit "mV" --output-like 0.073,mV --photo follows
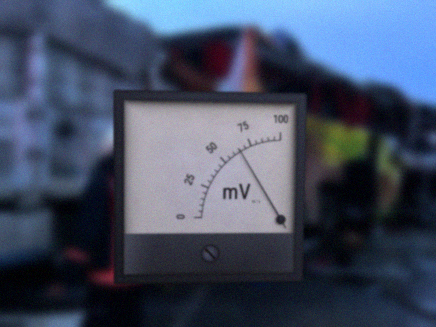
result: 65,mV
